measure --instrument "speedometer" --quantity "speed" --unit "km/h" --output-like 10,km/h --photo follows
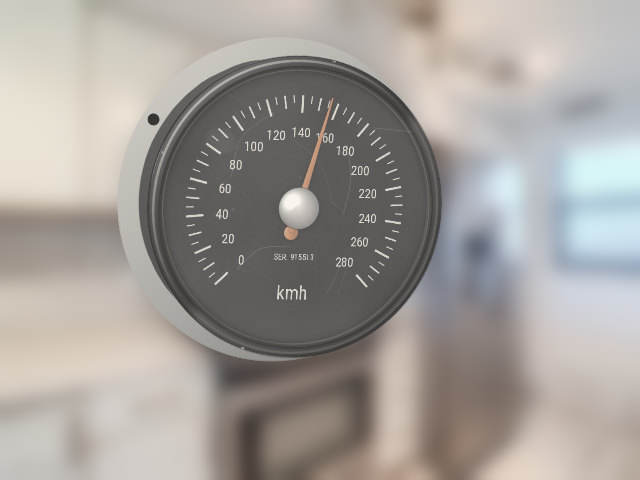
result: 155,km/h
